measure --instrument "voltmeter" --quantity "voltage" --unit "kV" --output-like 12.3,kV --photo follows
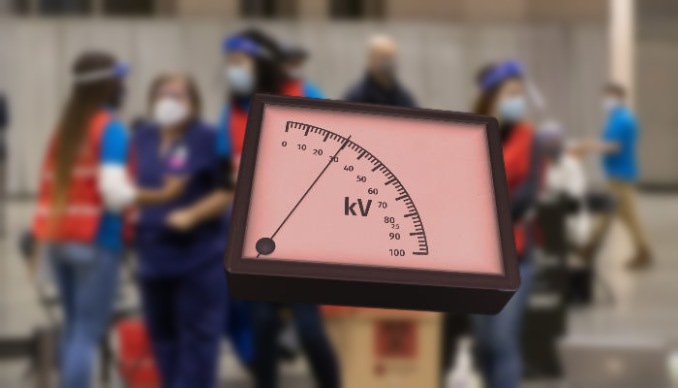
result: 30,kV
